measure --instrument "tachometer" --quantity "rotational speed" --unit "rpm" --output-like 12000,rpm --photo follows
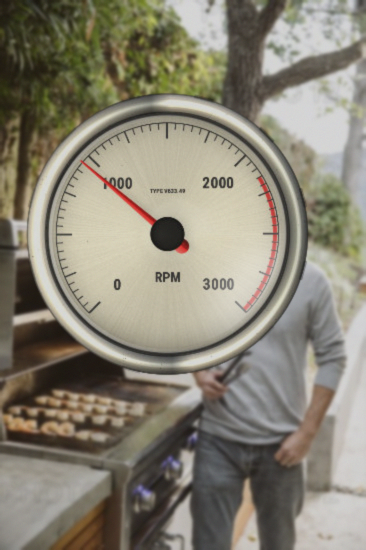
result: 950,rpm
